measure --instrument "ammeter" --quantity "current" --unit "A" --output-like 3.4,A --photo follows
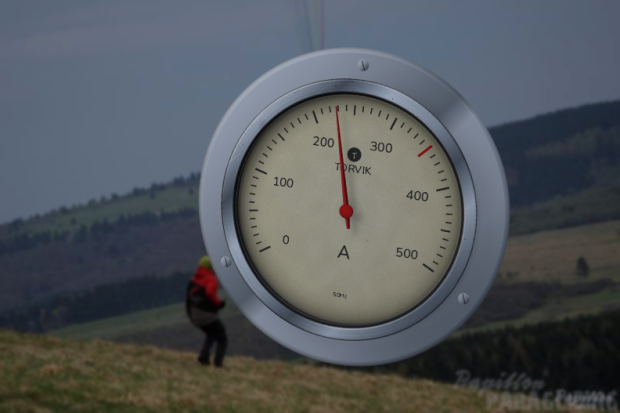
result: 230,A
